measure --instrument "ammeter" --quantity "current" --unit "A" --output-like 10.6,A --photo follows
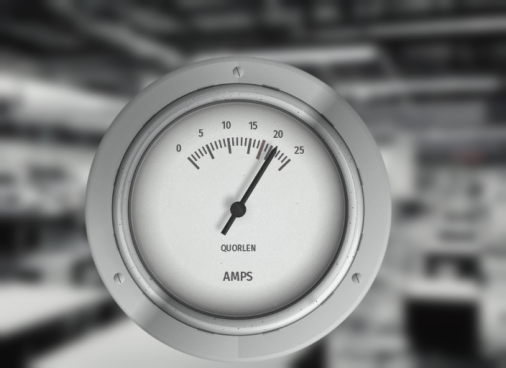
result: 21,A
